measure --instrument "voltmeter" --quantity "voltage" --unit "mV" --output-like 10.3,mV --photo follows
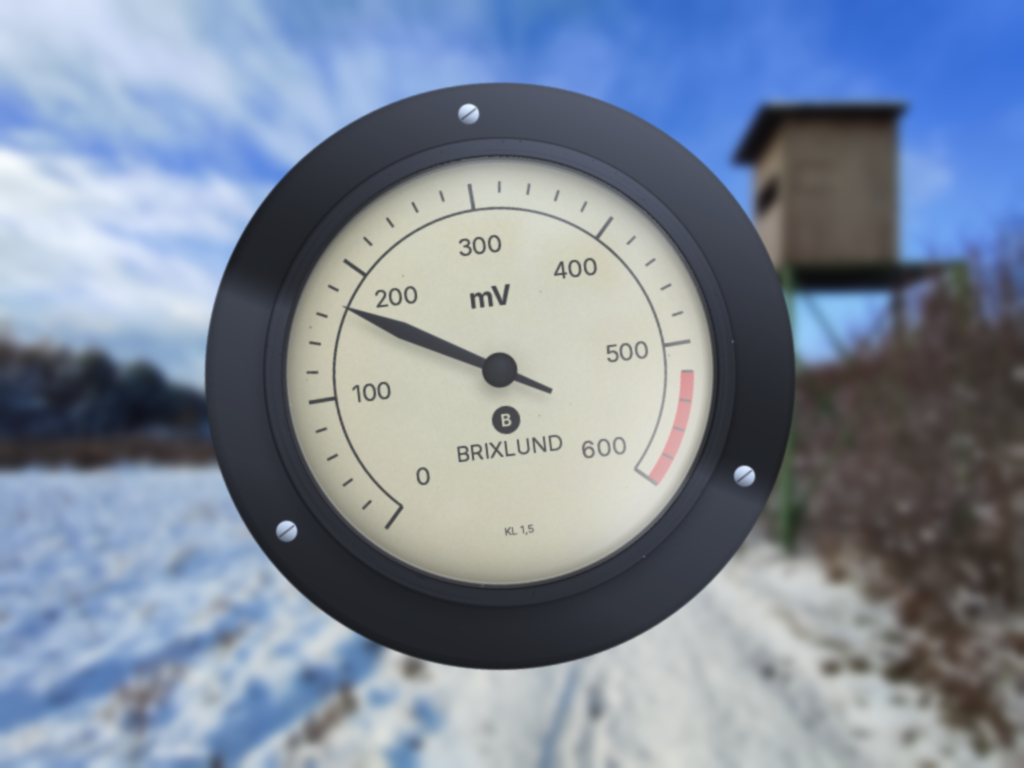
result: 170,mV
